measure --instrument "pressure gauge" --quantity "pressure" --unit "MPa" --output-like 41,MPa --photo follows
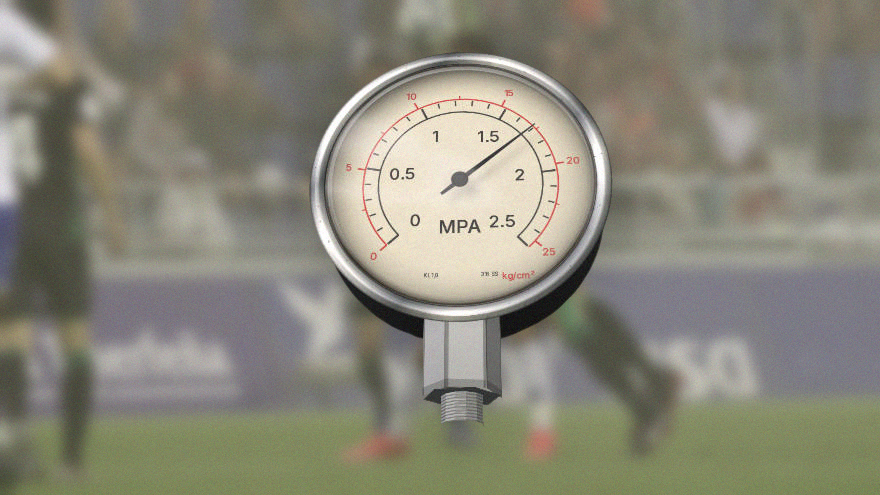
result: 1.7,MPa
